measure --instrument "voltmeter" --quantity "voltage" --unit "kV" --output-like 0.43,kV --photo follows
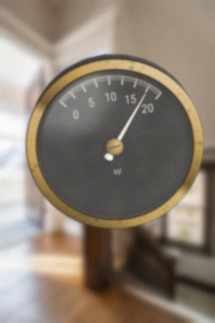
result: 17.5,kV
